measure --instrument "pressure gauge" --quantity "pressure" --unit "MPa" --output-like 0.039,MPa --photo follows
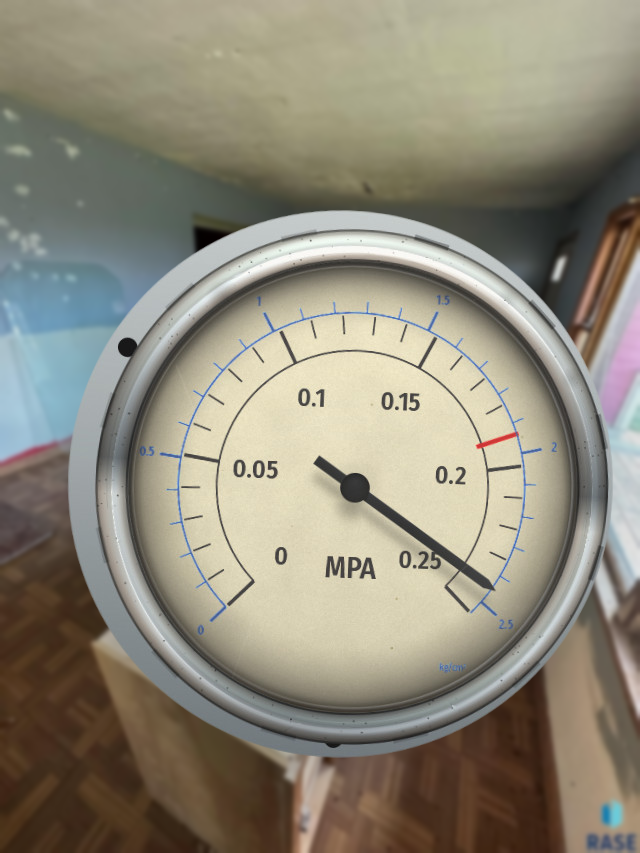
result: 0.24,MPa
